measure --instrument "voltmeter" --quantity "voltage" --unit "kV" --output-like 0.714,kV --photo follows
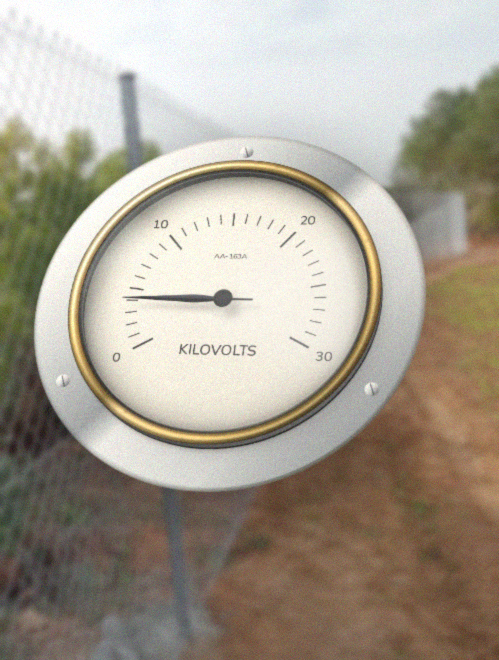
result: 4,kV
